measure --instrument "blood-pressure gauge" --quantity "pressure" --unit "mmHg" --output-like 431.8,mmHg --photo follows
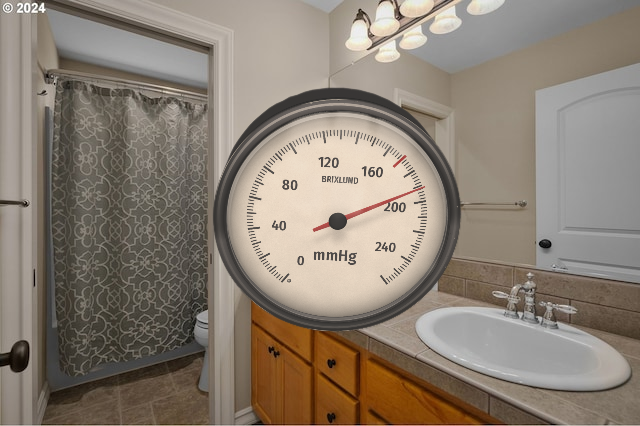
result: 190,mmHg
